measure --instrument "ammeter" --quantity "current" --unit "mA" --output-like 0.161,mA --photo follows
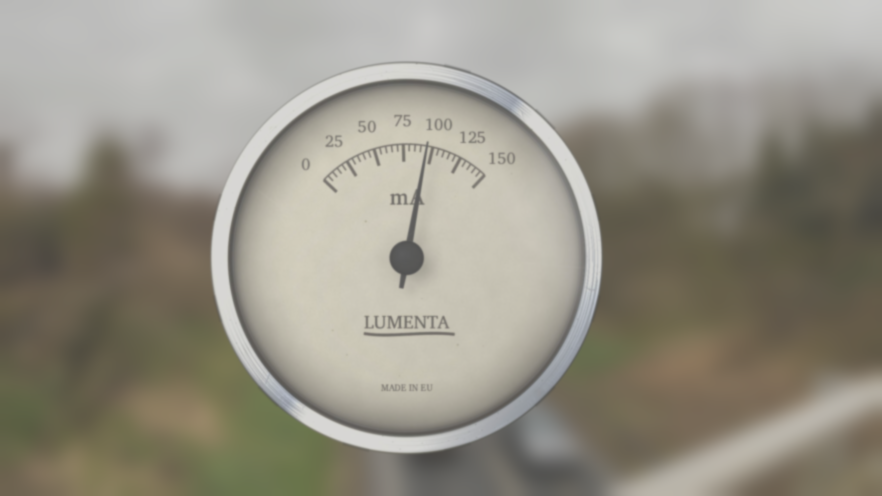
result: 95,mA
